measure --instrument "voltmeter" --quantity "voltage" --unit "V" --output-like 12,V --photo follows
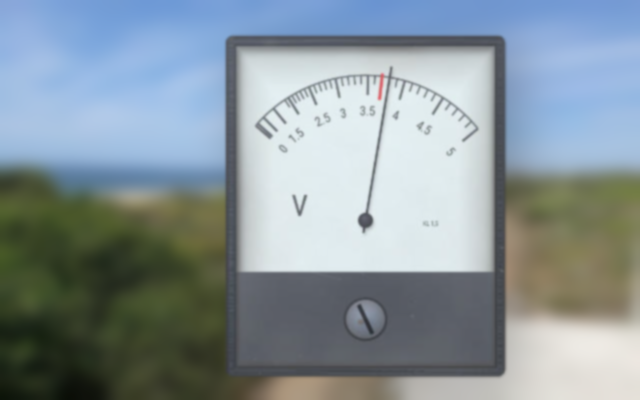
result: 3.8,V
